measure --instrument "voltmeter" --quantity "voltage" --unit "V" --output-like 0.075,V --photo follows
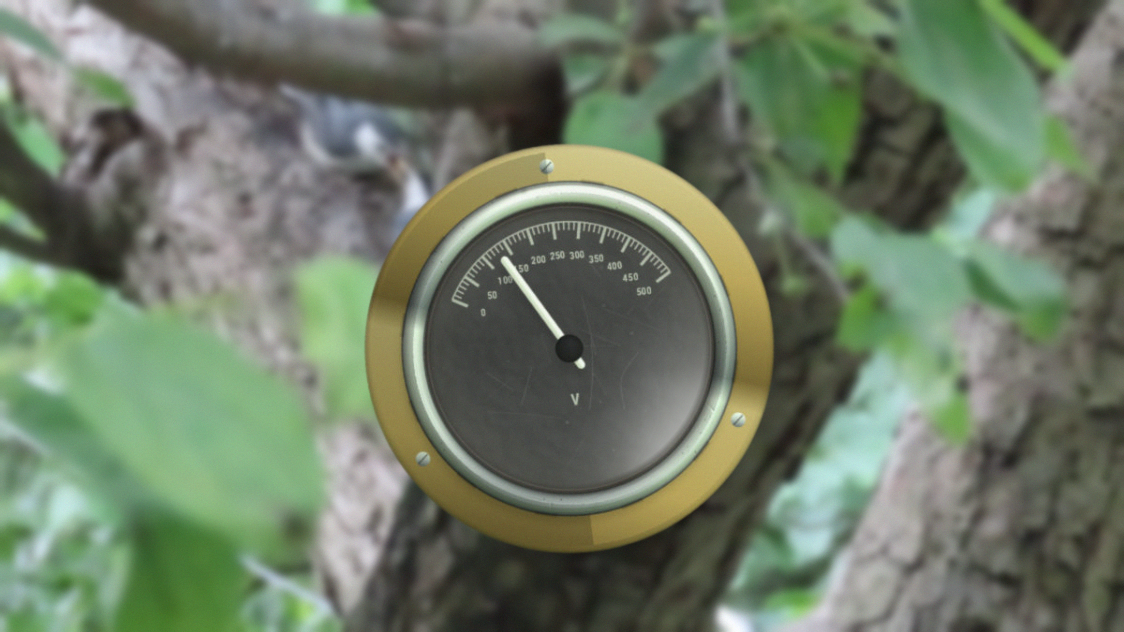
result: 130,V
